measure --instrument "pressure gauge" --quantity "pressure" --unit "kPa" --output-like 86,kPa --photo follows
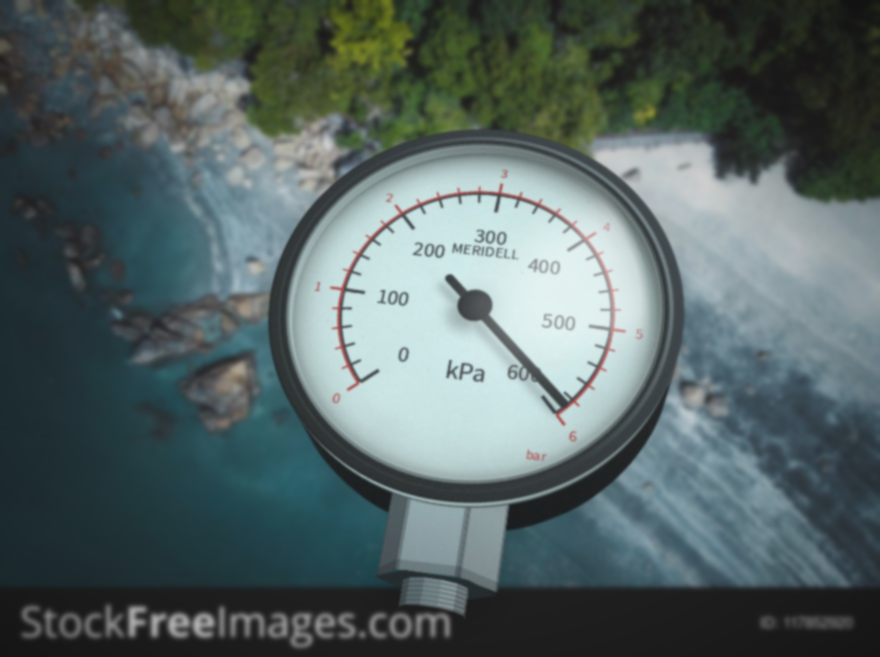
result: 590,kPa
